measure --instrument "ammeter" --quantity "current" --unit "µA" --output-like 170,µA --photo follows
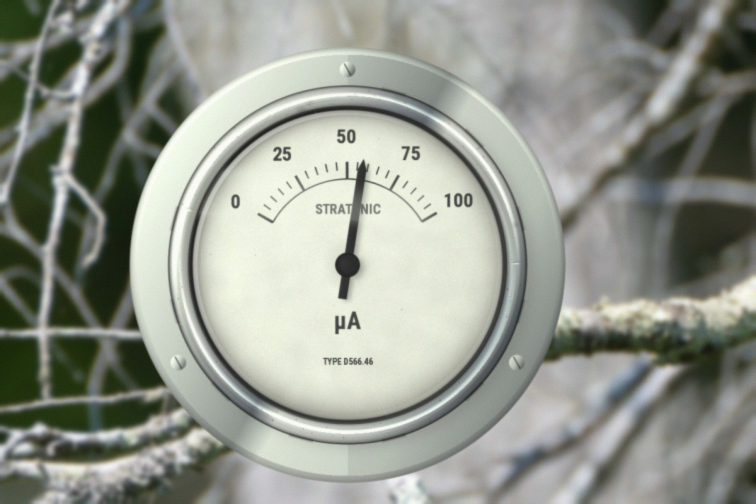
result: 57.5,µA
